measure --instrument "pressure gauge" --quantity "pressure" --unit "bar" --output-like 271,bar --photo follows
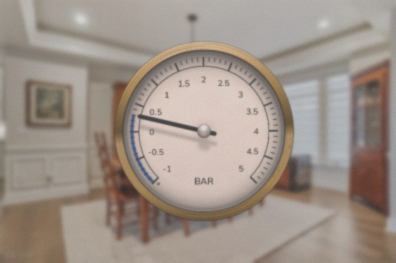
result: 0.3,bar
